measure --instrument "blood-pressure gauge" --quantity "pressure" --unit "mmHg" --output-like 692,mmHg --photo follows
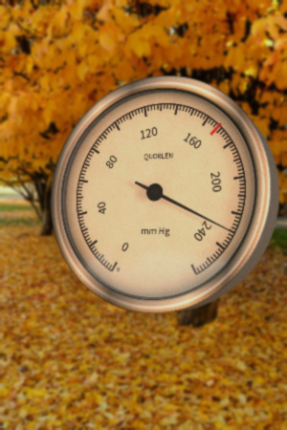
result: 230,mmHg
